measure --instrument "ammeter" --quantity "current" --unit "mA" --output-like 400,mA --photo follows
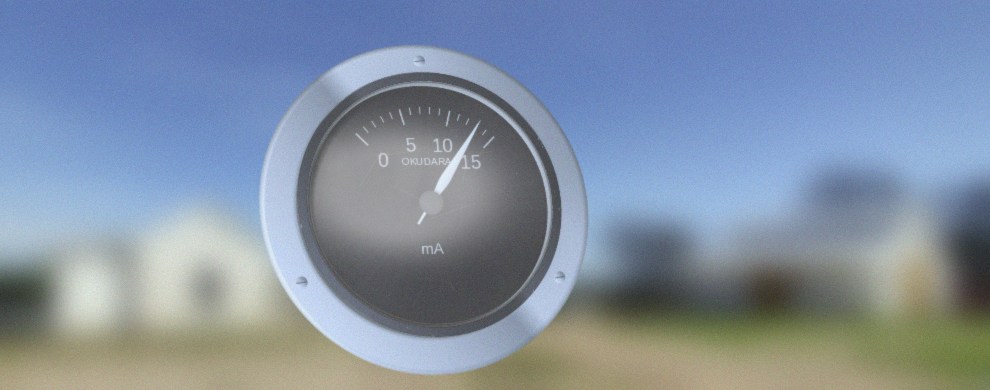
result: 13,mA
